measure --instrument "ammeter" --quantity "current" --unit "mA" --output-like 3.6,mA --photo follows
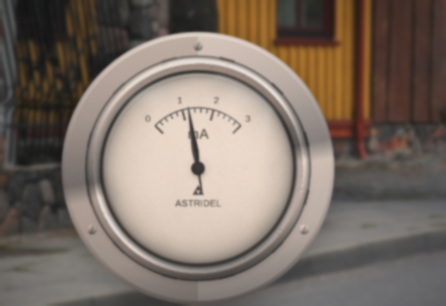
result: 1.2,mA
